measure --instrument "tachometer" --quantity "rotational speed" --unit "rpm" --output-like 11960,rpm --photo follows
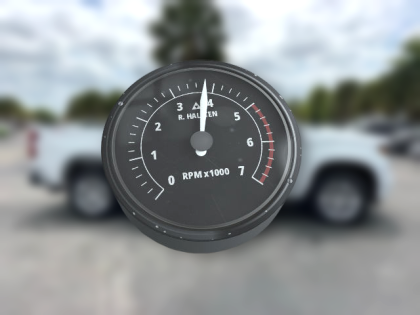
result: 3800,rpm
